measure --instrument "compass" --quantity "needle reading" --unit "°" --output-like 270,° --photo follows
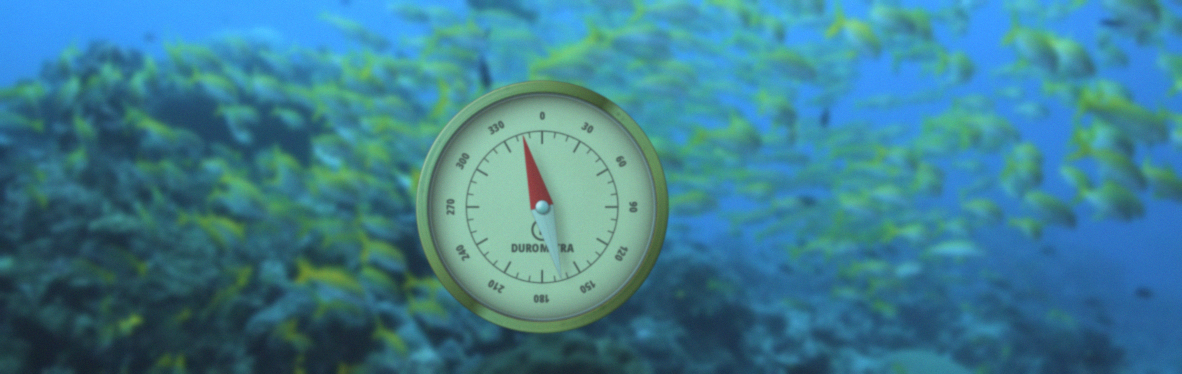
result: 345,°
